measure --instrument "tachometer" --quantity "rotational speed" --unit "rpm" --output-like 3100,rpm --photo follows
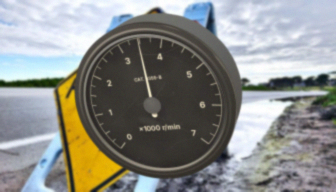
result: 3500,rpm
